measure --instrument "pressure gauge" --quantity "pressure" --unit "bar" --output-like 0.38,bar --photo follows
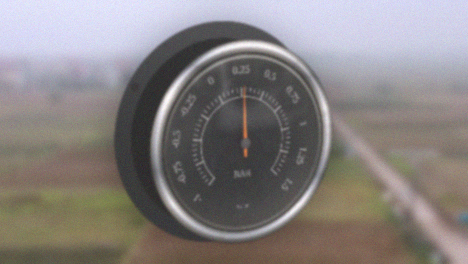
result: 0.25,bar
